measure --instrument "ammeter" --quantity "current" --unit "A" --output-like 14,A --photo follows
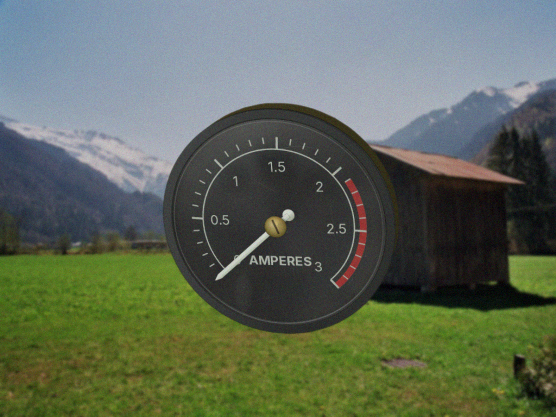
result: 0,A
